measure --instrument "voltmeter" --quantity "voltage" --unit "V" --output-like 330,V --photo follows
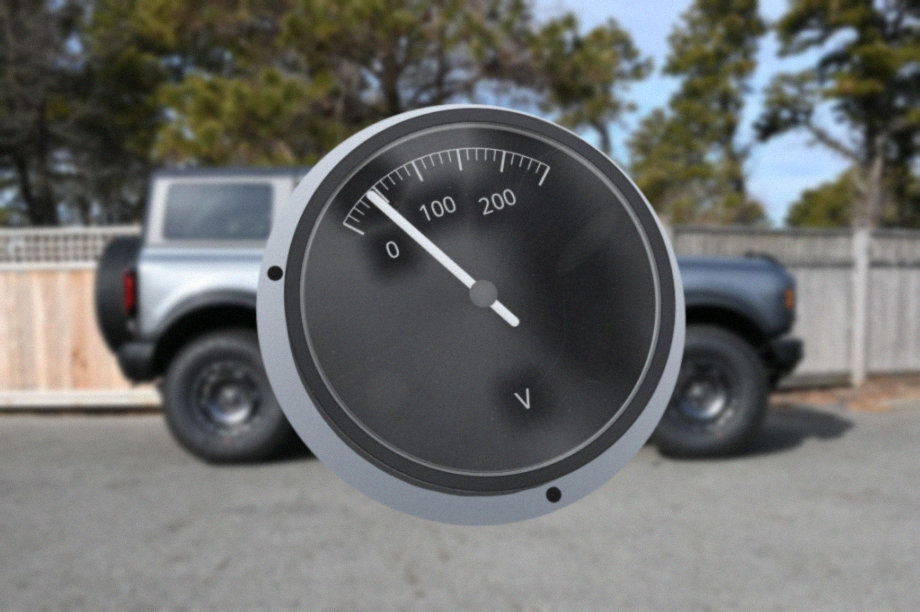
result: 40,V
